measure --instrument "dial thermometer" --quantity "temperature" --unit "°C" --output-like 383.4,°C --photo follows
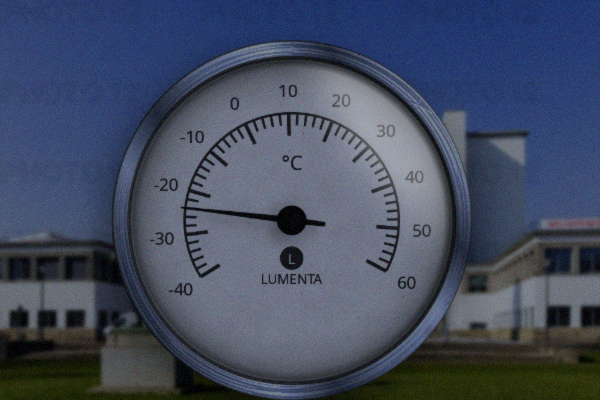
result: -24,°C
